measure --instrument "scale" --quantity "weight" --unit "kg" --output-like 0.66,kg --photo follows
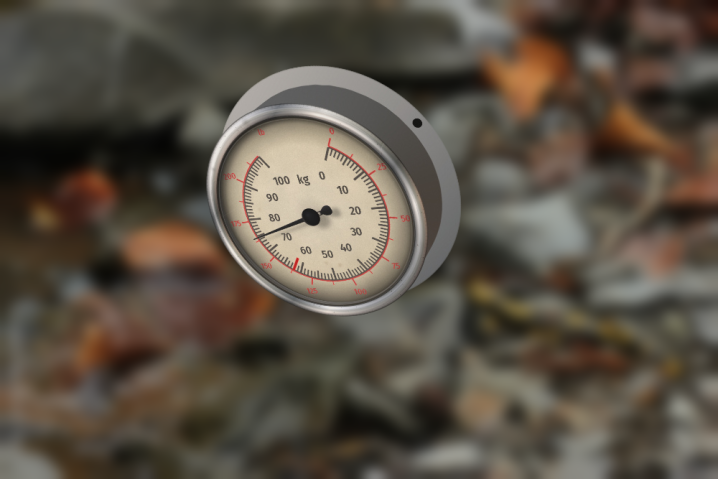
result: 75,kg
